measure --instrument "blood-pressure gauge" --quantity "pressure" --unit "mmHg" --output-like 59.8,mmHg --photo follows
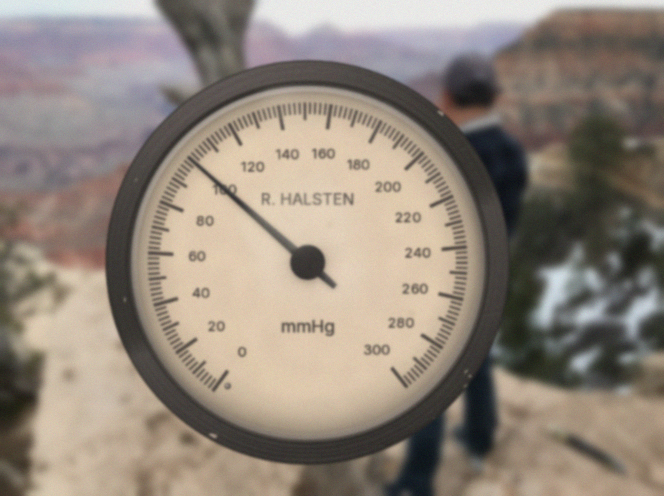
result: 100,mmHg
